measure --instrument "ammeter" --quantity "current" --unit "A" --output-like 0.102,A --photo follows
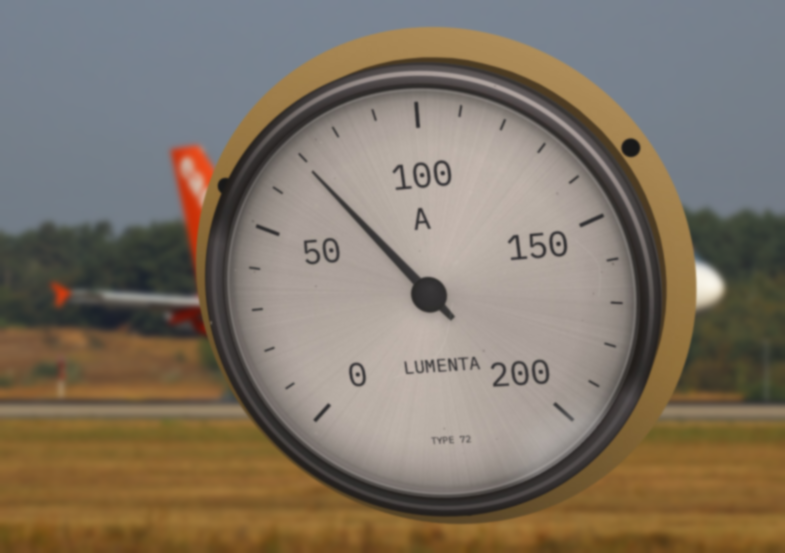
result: 70,A
